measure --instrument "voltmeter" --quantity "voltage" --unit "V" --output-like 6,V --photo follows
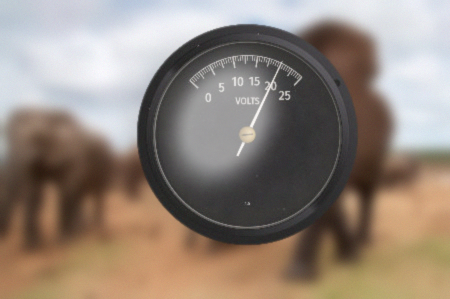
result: 20,V
